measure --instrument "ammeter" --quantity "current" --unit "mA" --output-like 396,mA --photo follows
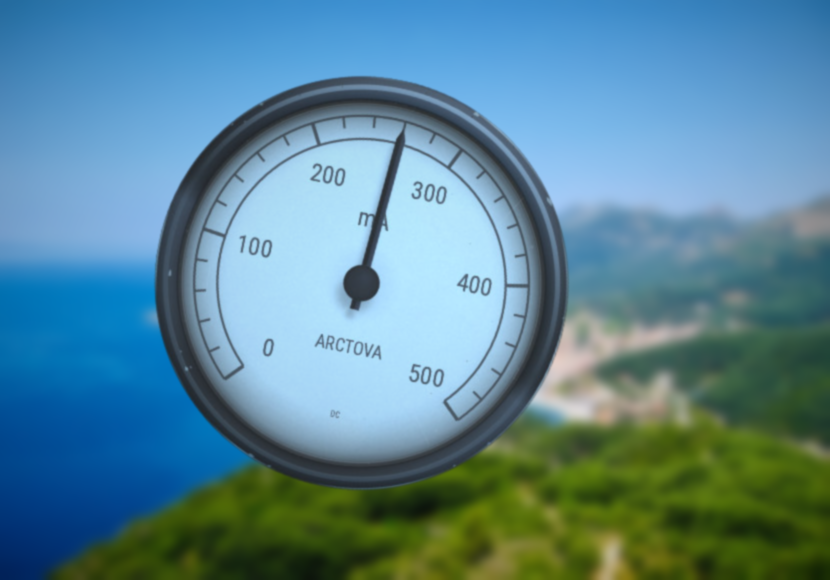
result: 260,mA
